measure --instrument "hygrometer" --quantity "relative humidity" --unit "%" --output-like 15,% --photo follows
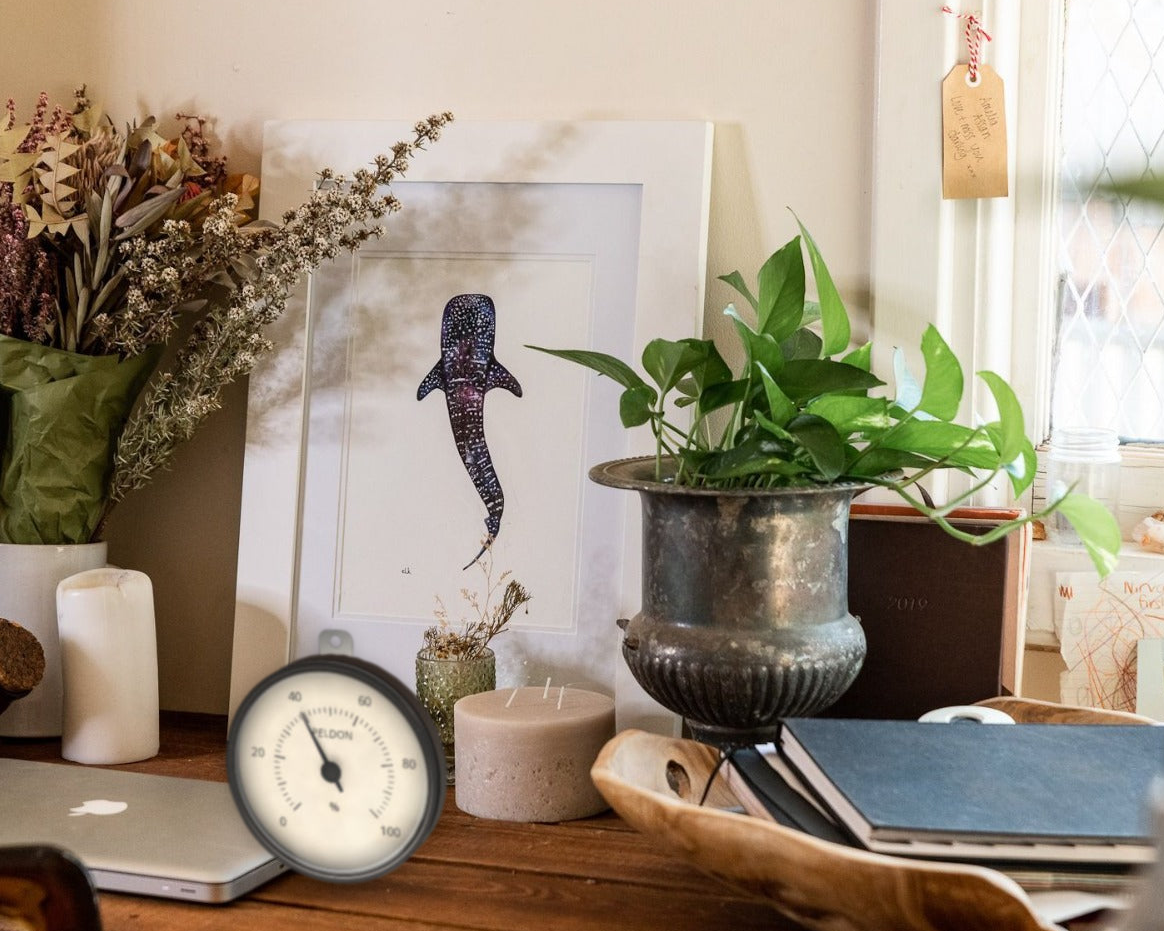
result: 40,%
